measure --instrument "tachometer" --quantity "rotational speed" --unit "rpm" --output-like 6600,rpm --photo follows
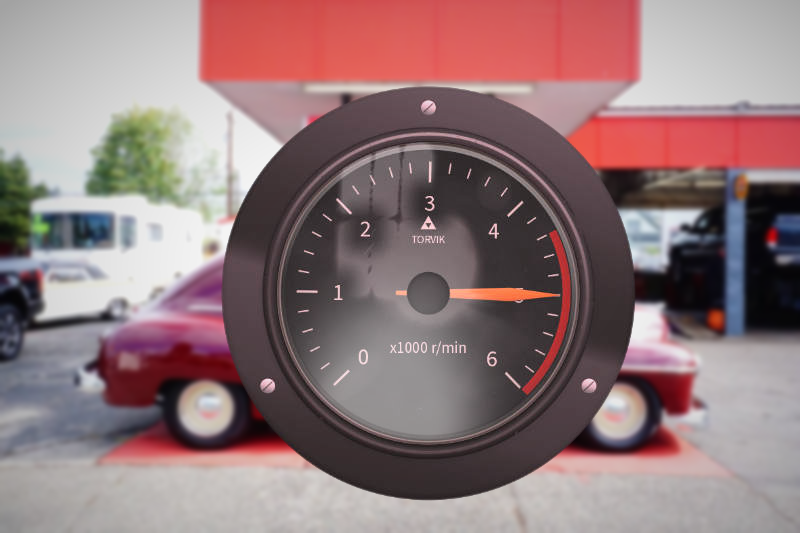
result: 5000,rpm
